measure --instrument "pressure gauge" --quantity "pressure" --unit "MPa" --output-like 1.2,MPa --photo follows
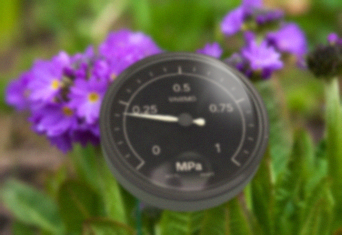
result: 0.2,MPa
